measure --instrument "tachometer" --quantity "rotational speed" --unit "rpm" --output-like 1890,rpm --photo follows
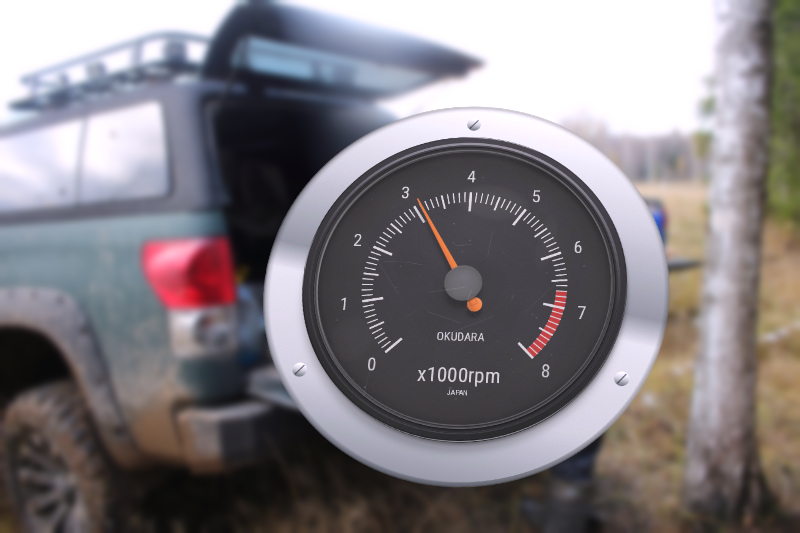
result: 3100,rpm
